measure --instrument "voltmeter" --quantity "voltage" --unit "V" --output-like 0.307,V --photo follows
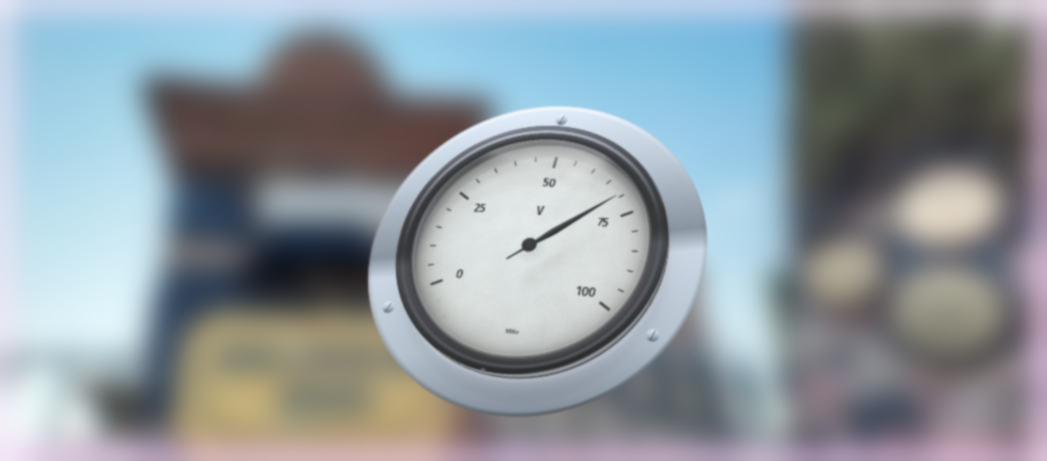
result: 70,V
